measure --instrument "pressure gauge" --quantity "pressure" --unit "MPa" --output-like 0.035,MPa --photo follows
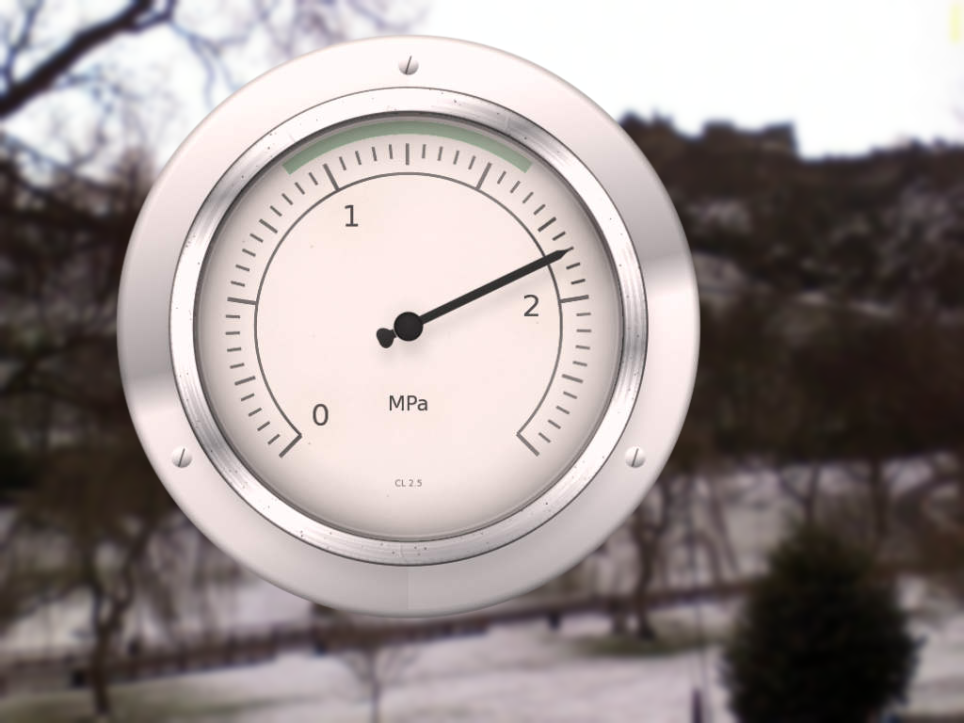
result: 1.85,MPa
